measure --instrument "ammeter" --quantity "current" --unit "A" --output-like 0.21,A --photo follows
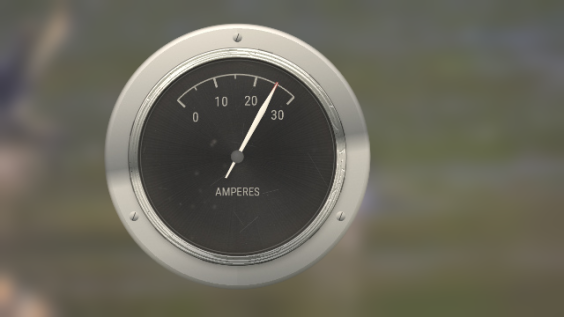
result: 25,A
